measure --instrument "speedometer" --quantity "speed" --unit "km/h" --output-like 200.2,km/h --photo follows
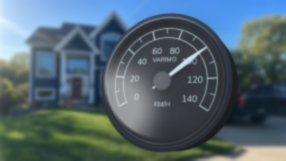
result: 100,km/h
